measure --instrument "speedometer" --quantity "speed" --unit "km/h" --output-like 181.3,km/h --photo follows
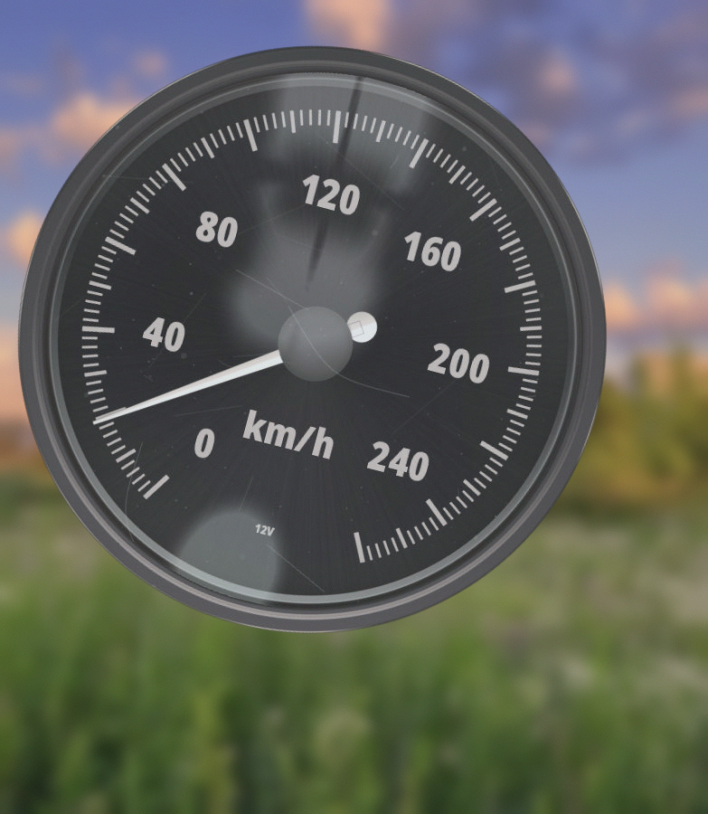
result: 20,km/h
